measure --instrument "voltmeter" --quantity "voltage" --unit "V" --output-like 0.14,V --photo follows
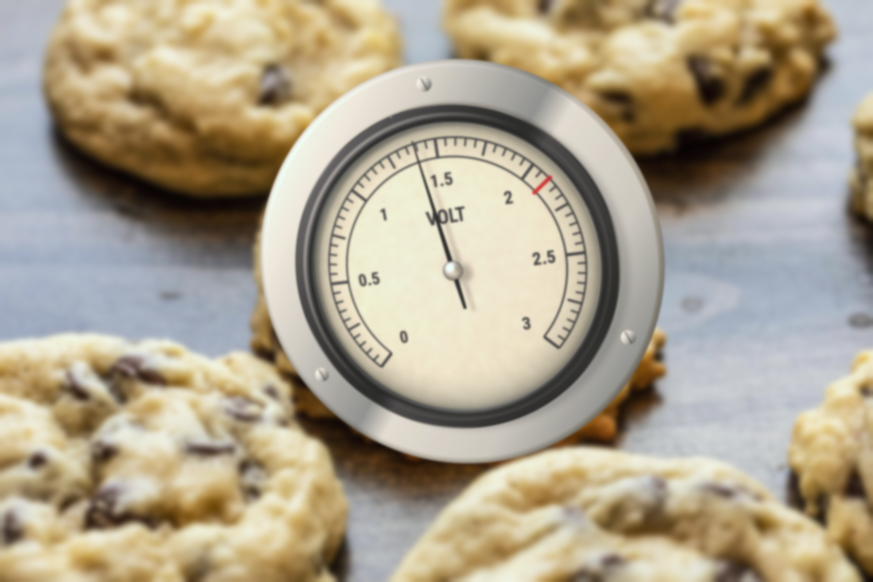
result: 1.4,V
